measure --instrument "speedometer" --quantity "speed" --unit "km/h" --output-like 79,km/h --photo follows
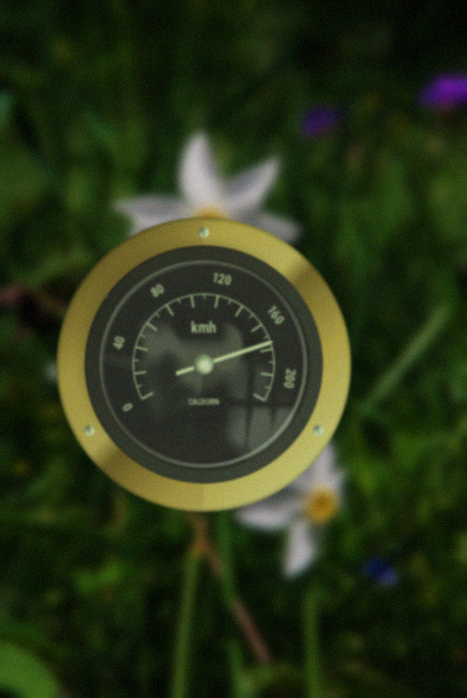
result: 175,km/h
